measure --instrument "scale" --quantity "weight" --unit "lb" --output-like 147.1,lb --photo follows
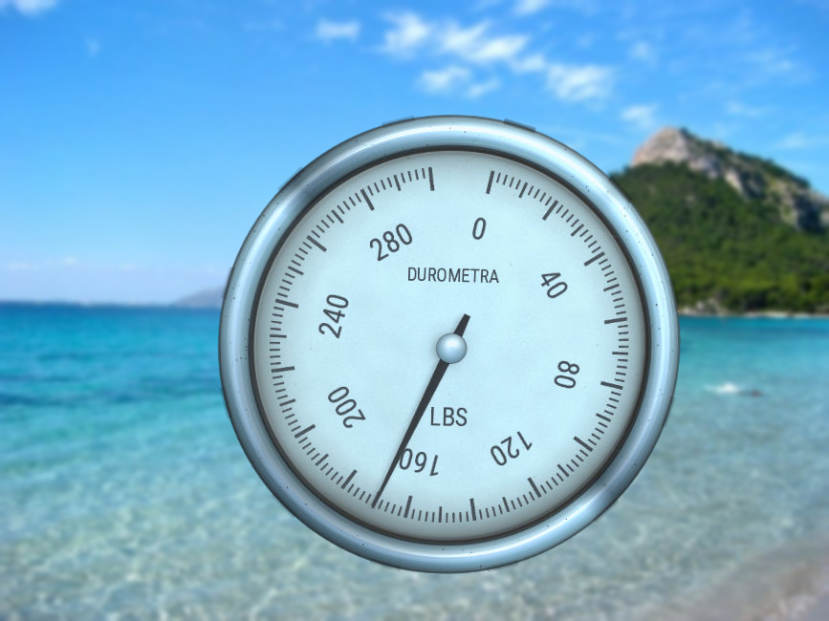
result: 170,lb
